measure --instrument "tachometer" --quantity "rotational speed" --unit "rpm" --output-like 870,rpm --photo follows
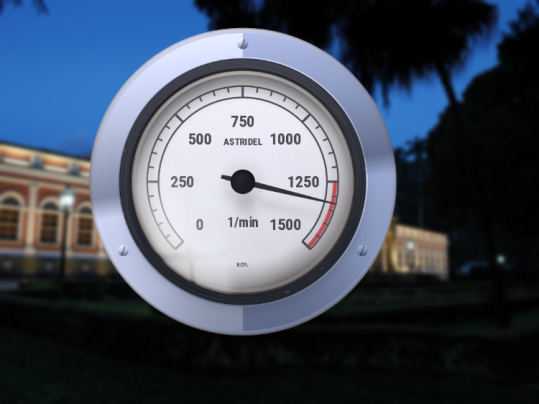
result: 1325,rpm
